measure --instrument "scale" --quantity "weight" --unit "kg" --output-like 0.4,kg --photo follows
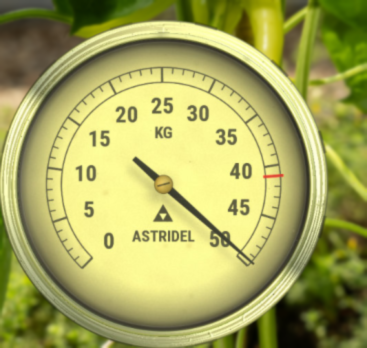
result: 49.5,kg
